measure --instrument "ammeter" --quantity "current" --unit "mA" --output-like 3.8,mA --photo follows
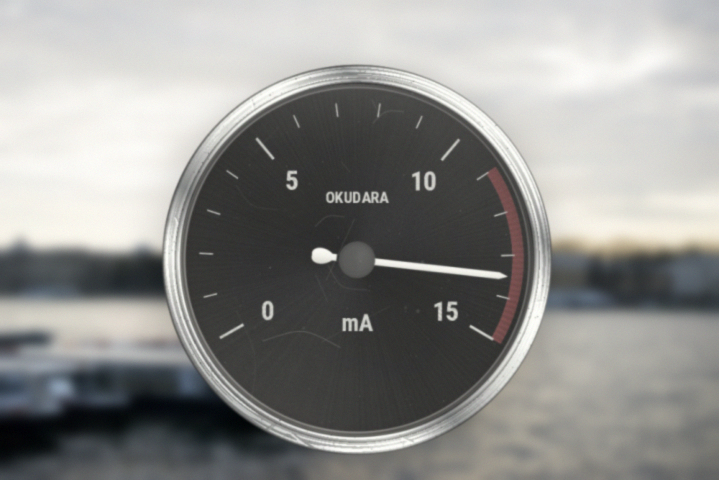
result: 13.5,mA
